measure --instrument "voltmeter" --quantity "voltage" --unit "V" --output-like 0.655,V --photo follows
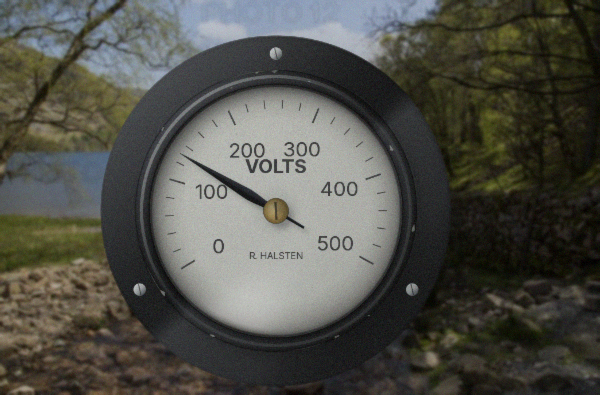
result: 130,V
